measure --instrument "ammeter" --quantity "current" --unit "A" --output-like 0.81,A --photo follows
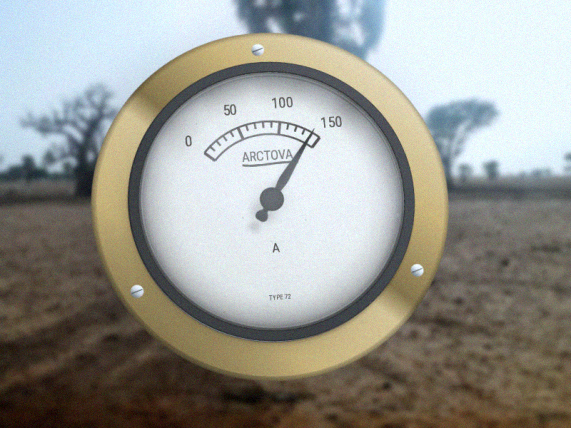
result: 140,A
